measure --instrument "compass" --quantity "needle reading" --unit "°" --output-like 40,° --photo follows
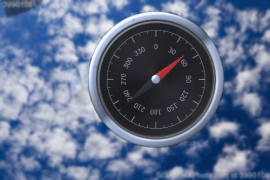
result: 50,°
